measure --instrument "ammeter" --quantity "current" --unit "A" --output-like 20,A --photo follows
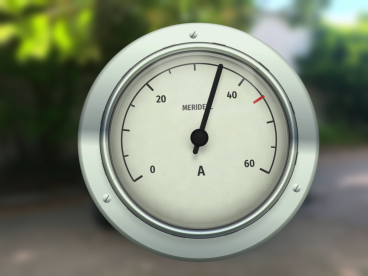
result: 35,A
